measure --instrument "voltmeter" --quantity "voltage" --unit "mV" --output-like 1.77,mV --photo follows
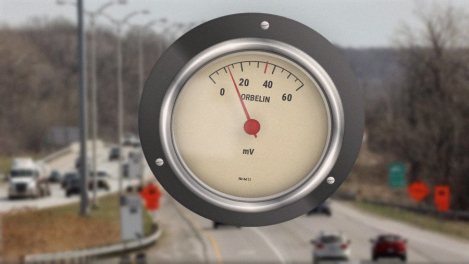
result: 12.5,mV
